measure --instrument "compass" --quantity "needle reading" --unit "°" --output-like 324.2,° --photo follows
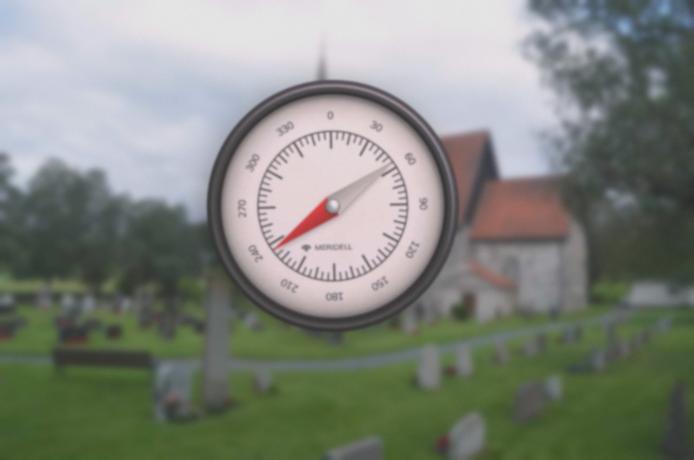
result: 235,°
